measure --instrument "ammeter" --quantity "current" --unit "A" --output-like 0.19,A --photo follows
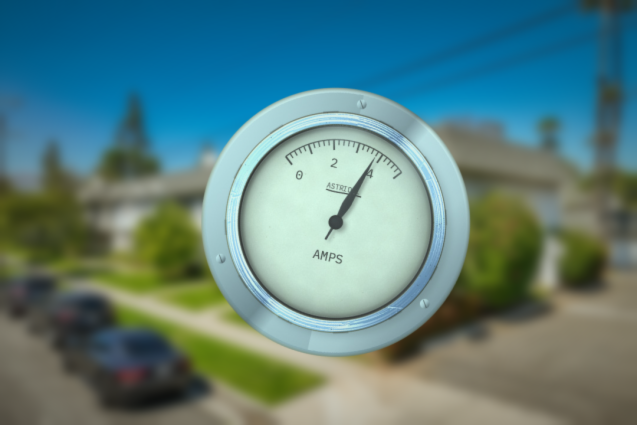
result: 3.8,A
